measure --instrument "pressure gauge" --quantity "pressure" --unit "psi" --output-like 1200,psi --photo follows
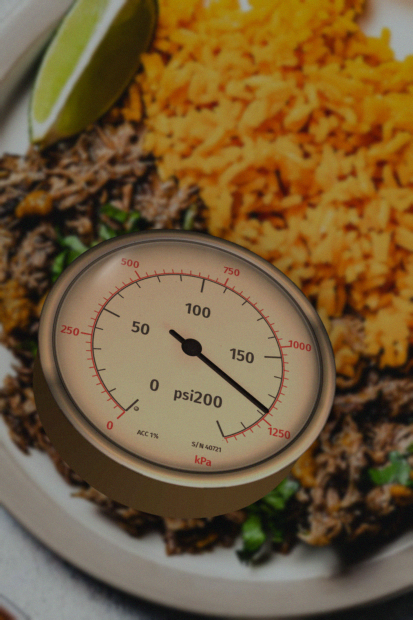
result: 180,psi
